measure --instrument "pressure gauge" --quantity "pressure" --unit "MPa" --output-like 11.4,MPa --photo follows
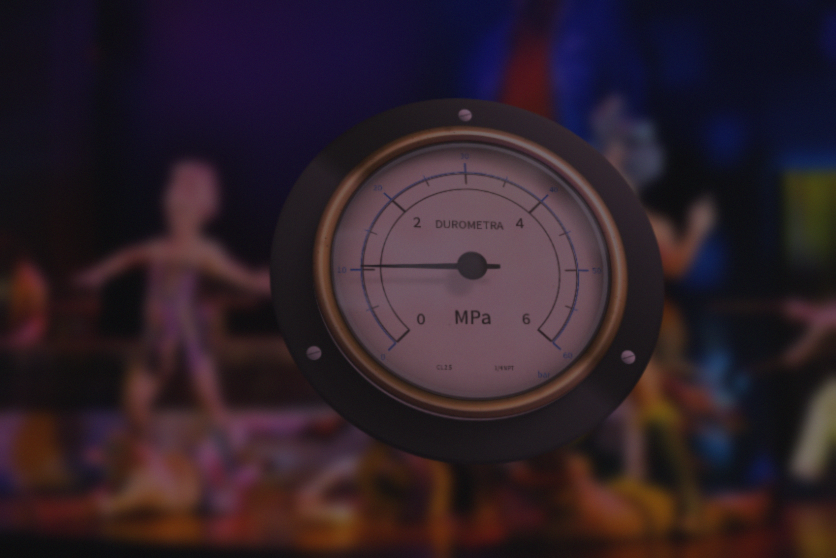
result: 1,MPa
